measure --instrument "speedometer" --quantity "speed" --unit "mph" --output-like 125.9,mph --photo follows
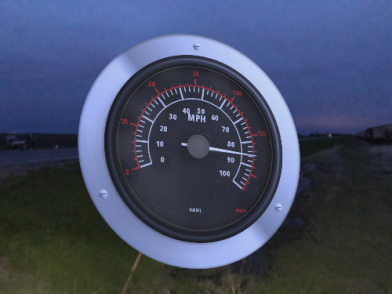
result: 86,mph
